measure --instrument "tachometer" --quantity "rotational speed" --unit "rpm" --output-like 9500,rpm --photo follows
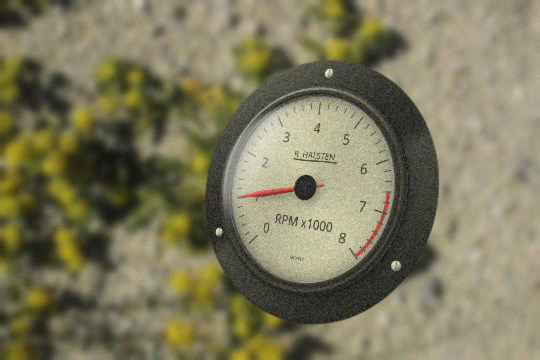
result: 1000,rpm
